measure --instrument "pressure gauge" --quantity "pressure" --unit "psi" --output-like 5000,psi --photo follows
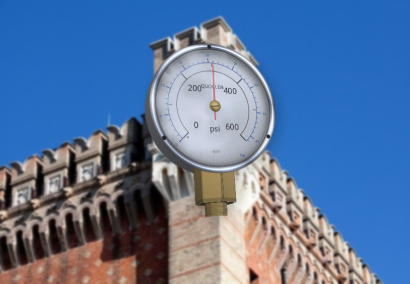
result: 300,psi
